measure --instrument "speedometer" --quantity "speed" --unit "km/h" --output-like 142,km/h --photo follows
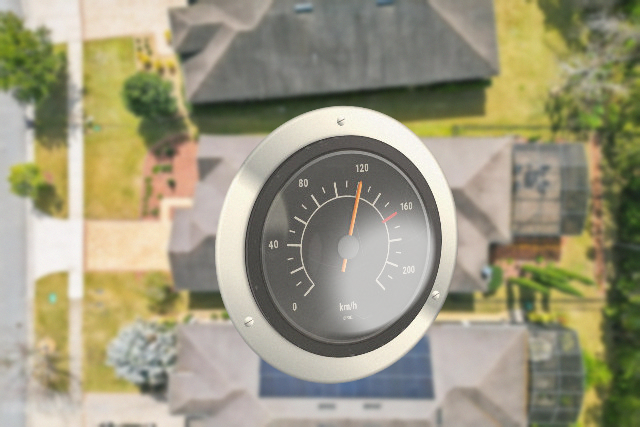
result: 120,km/h
